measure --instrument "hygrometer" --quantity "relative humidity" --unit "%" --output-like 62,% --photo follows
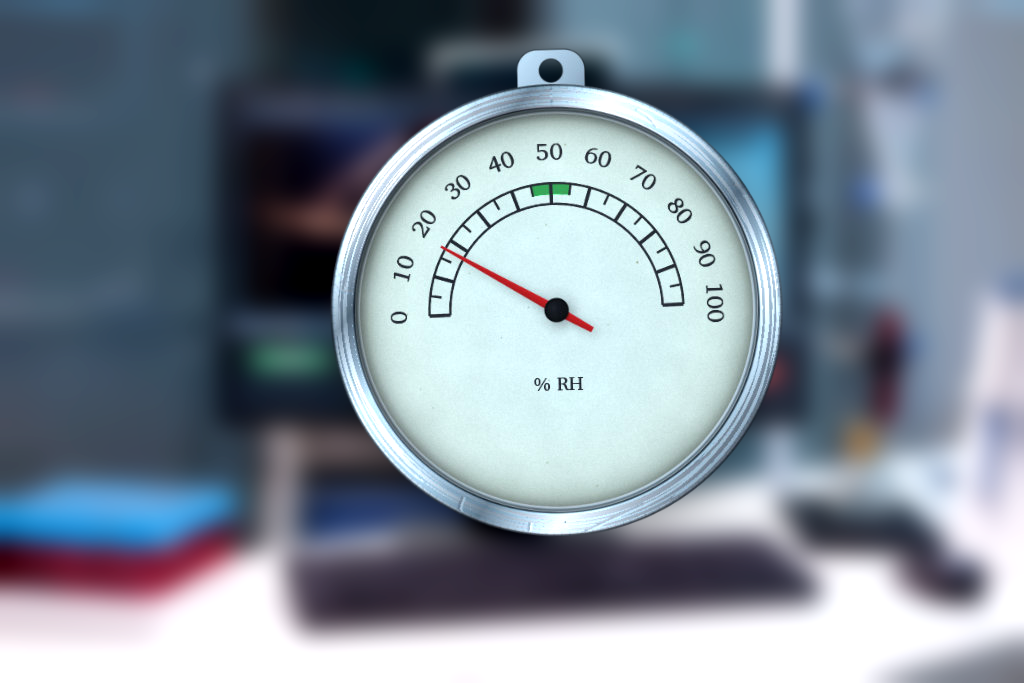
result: 17.5,%
